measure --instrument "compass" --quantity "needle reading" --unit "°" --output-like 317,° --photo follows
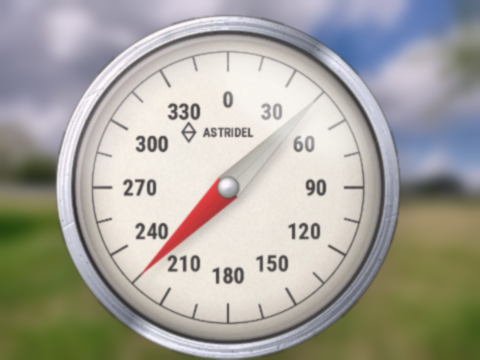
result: 225,°
